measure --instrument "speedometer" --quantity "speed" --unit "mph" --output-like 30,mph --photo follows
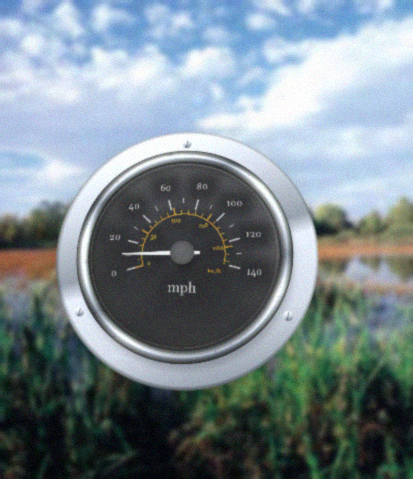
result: 10,mph
